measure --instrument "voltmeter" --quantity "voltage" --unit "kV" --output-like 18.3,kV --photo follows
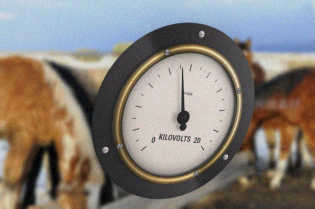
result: 9,kV
